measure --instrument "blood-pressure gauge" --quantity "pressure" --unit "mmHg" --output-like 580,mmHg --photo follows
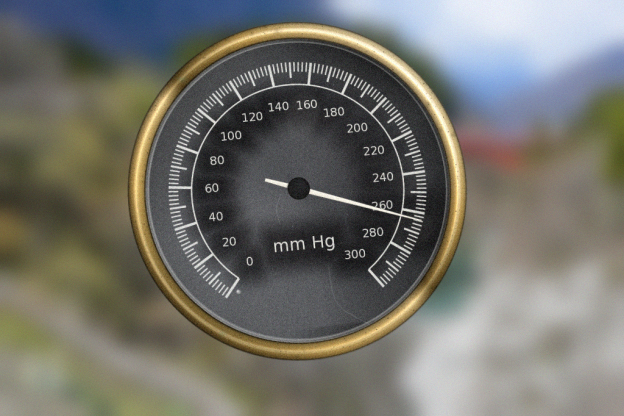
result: 264,mmHg
